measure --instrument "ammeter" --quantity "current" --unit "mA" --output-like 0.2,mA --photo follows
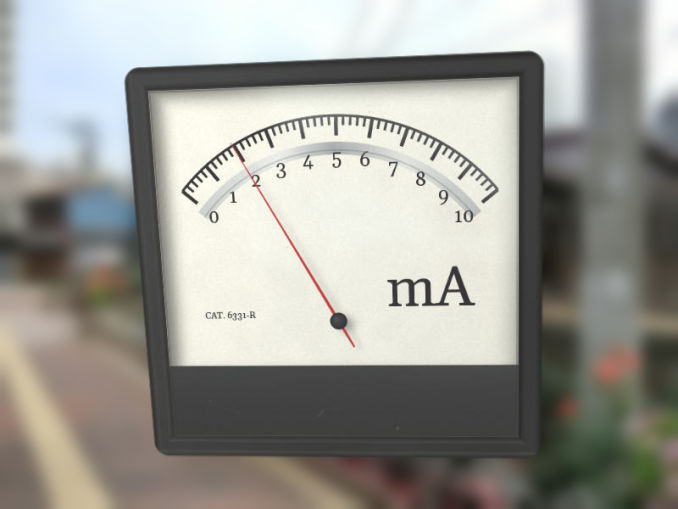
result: 2,mA
